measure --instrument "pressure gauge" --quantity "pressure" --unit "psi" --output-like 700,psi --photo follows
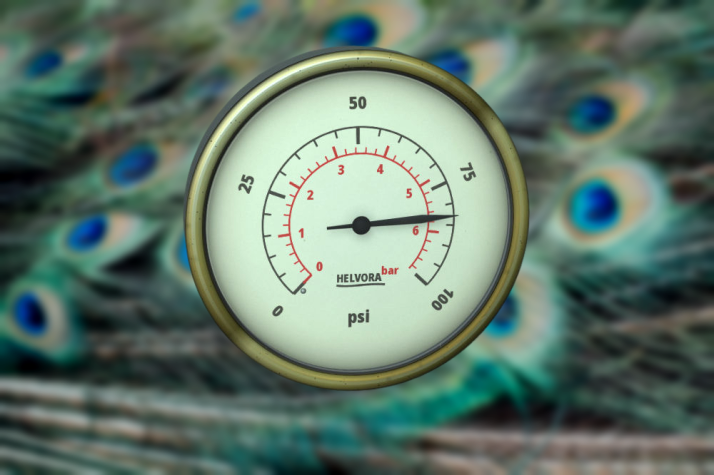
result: 82.5,psi
